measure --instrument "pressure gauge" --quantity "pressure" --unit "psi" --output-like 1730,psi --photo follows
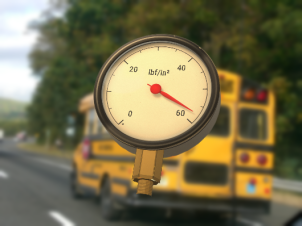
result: 57.5,psi
